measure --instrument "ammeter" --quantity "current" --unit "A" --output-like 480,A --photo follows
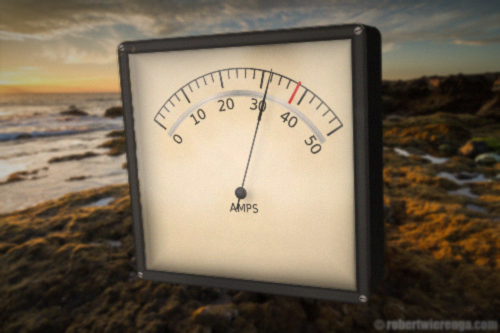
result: 32,A
